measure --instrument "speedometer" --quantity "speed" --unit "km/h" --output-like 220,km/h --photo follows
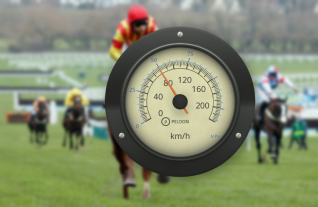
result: 80,km/h
